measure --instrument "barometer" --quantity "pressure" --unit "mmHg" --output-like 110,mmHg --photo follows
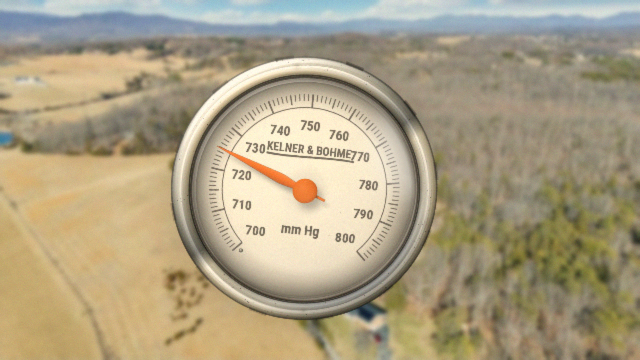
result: 725,mmHg
